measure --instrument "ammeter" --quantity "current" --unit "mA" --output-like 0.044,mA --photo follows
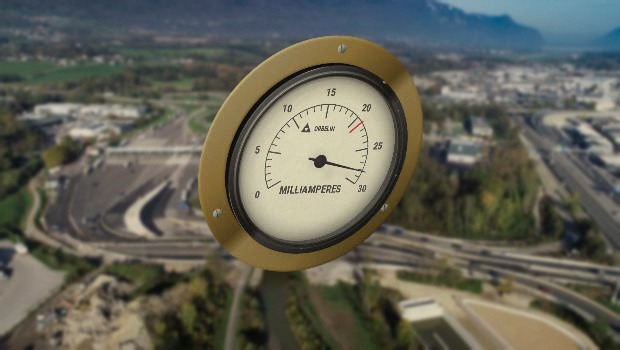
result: 28,mA
